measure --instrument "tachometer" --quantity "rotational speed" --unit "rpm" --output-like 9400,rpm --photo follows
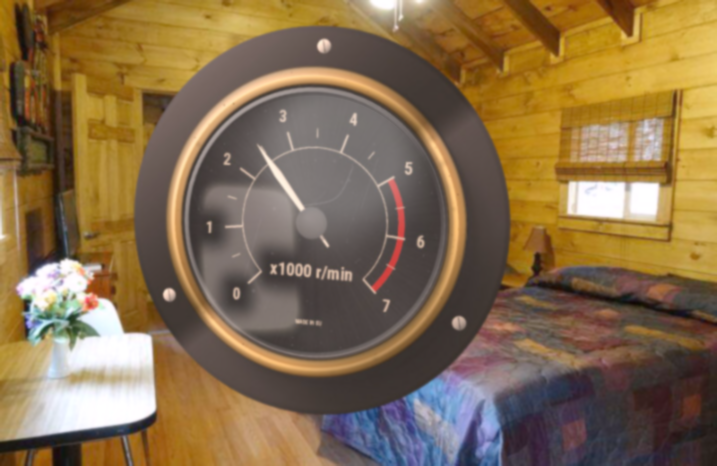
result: 2500,rpm
